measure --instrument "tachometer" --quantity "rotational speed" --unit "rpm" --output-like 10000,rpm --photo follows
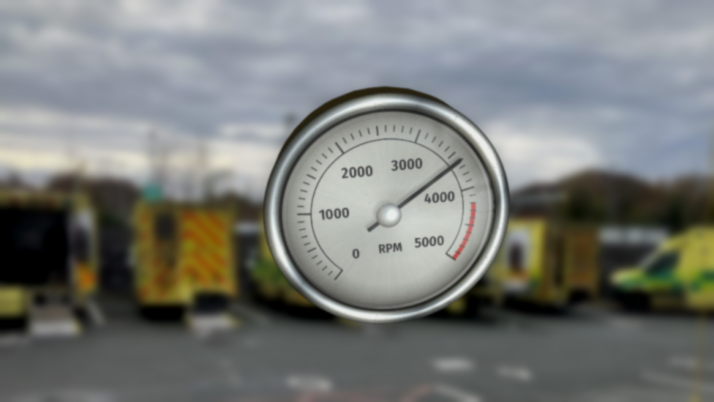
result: 3600,rpm
